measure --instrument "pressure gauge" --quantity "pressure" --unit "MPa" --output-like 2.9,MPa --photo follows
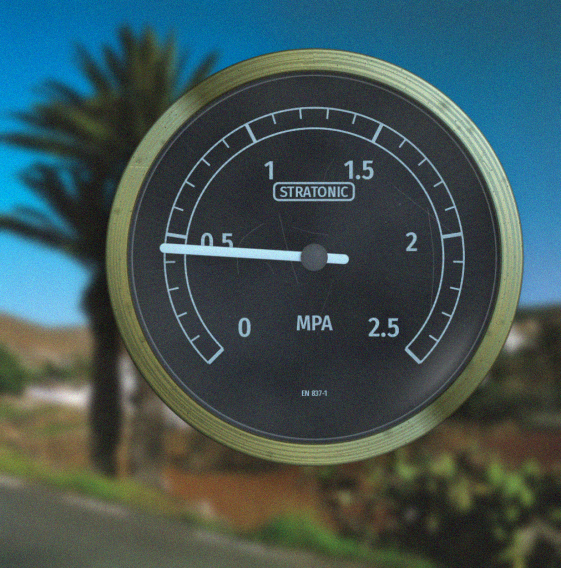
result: 0.45,MPa
